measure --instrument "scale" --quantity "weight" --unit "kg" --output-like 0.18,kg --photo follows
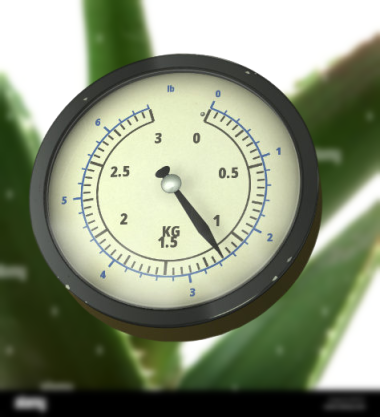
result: 1.15,kg
